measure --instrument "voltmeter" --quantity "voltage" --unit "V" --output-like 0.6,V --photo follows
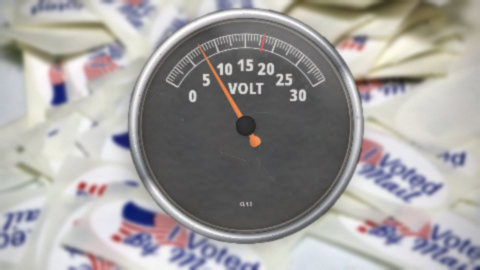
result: 7.5,V
